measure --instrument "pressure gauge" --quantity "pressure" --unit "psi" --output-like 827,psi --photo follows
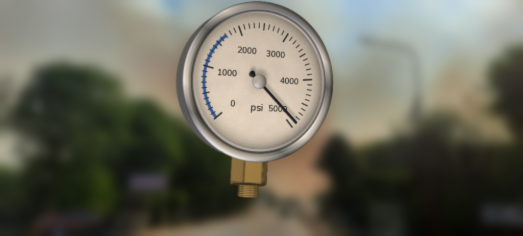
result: 4900,psi
